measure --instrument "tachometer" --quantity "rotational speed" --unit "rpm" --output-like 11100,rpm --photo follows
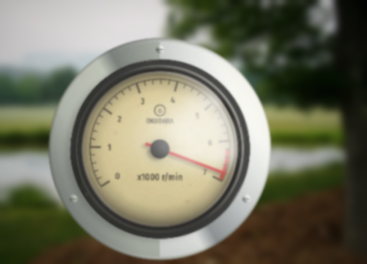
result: 6800,rpm
